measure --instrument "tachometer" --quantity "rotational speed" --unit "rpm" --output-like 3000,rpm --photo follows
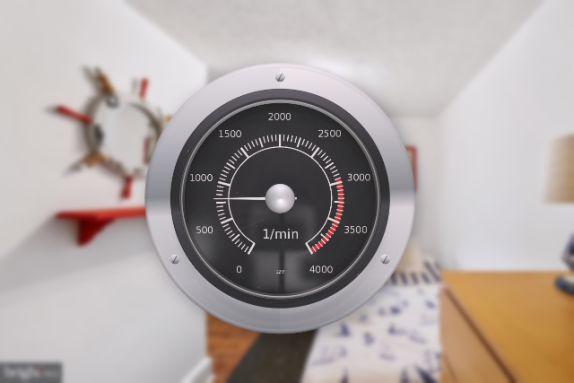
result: 800,rpm
